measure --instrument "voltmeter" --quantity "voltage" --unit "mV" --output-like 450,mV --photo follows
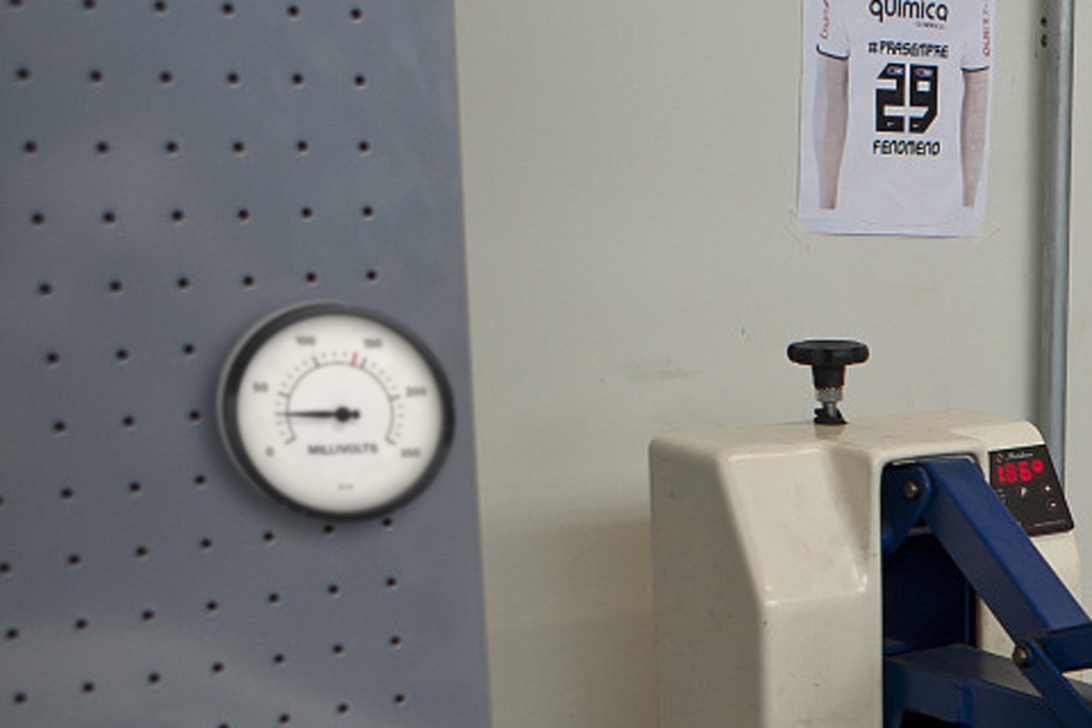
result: 30,mV
